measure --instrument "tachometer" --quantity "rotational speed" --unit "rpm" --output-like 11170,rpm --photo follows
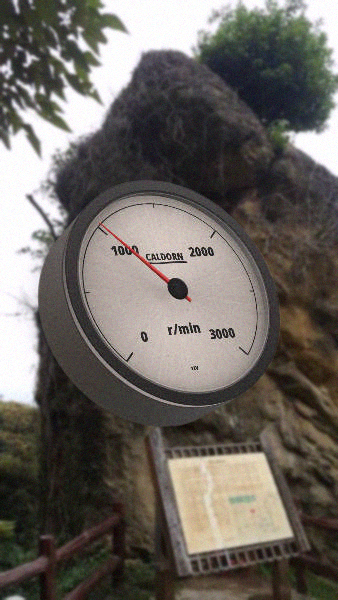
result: 1000,rpm
